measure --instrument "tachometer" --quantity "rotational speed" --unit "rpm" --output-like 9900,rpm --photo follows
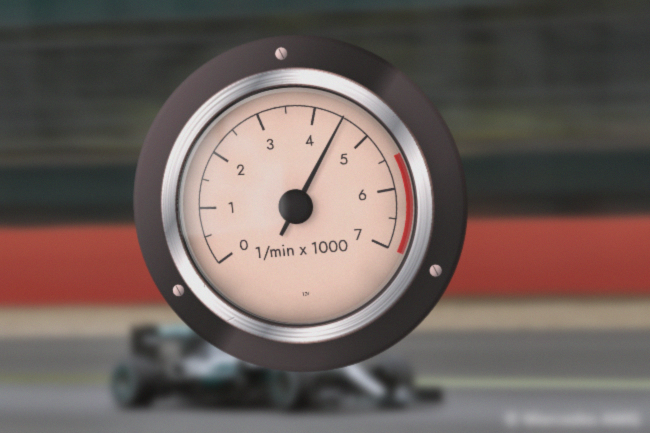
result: 4500,rpm
